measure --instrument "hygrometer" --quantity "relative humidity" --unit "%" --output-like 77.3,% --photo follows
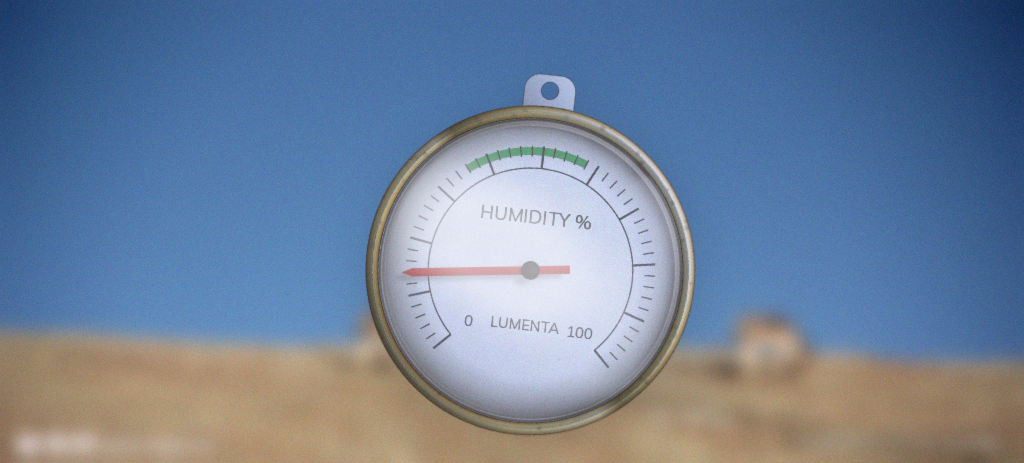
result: 14,%
